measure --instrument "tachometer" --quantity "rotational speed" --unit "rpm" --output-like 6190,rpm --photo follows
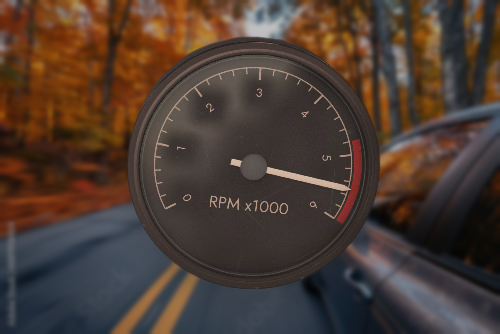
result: 5500,rpm
